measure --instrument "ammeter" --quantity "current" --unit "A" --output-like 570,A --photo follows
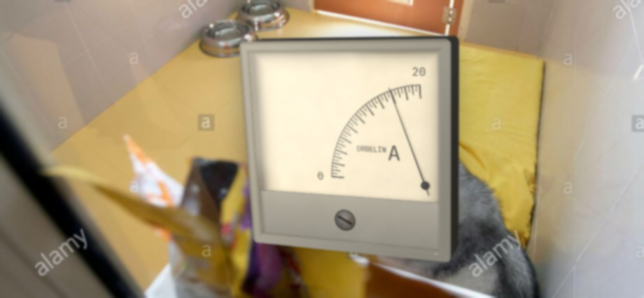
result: 16,A
